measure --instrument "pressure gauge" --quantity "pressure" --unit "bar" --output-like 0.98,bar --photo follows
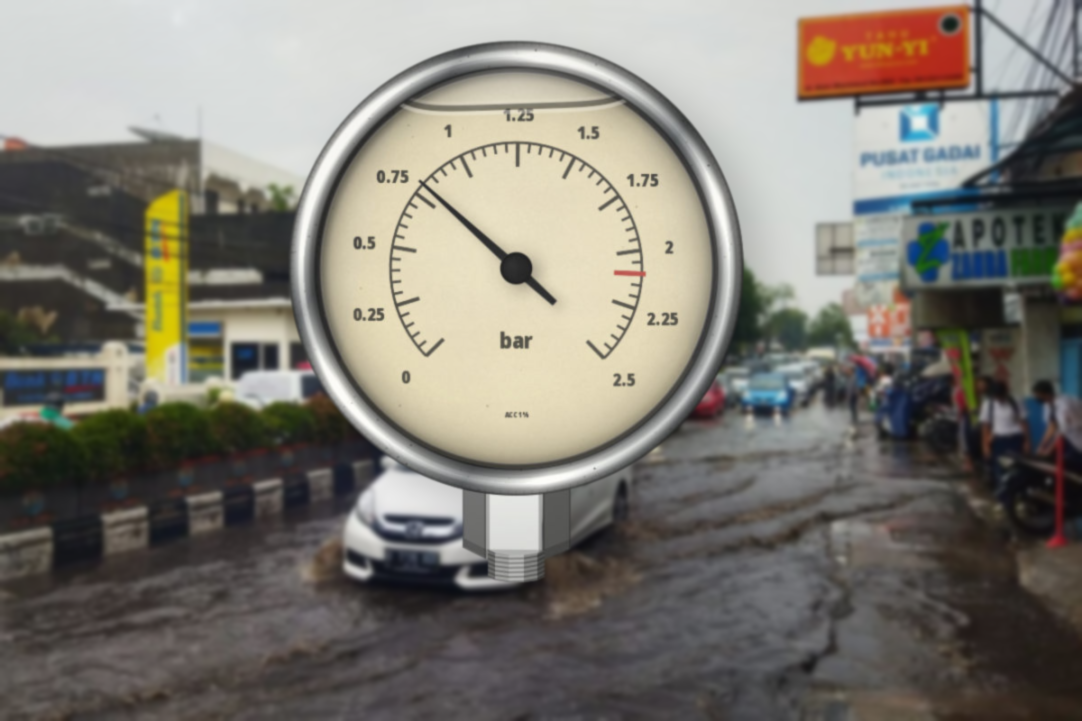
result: 0.8,bar
